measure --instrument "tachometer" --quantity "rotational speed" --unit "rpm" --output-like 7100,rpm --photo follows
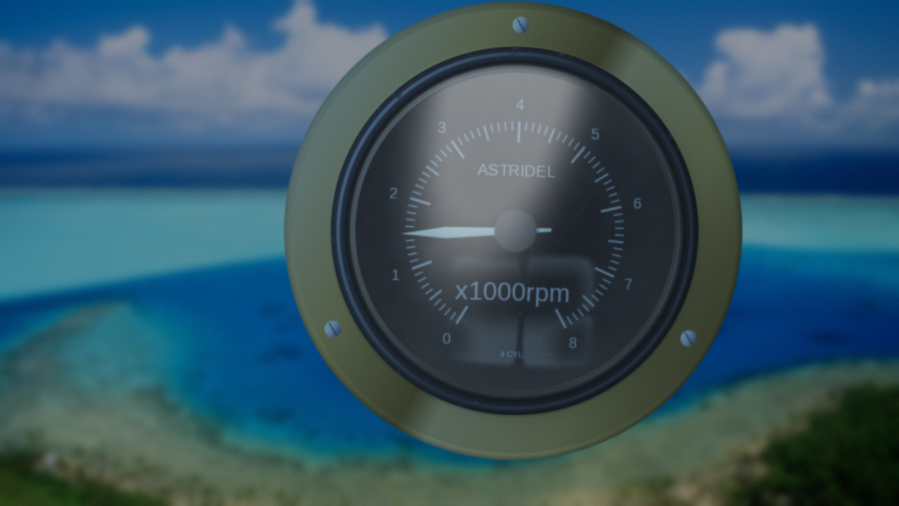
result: 1500,rpm
